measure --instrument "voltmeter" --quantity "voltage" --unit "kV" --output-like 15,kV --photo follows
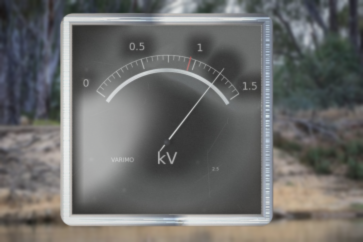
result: 1.25,kV
